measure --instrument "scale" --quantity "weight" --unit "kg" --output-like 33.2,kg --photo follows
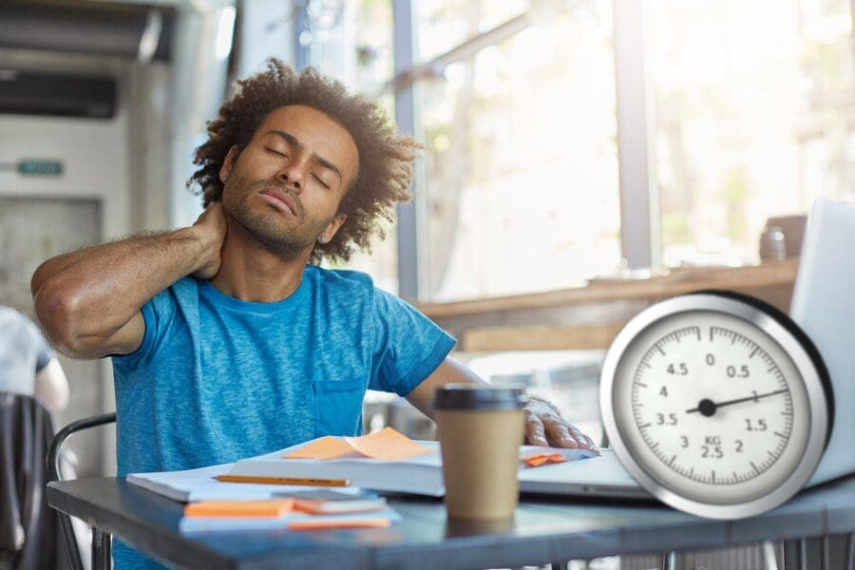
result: 1,kg
